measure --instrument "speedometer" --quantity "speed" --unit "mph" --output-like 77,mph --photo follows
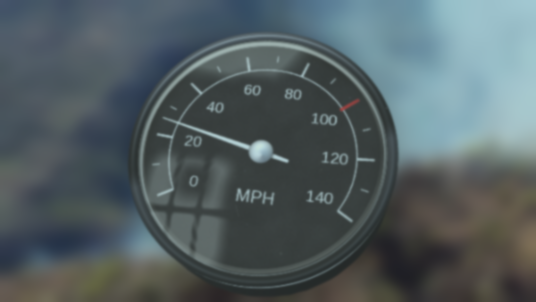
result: 25,mph
